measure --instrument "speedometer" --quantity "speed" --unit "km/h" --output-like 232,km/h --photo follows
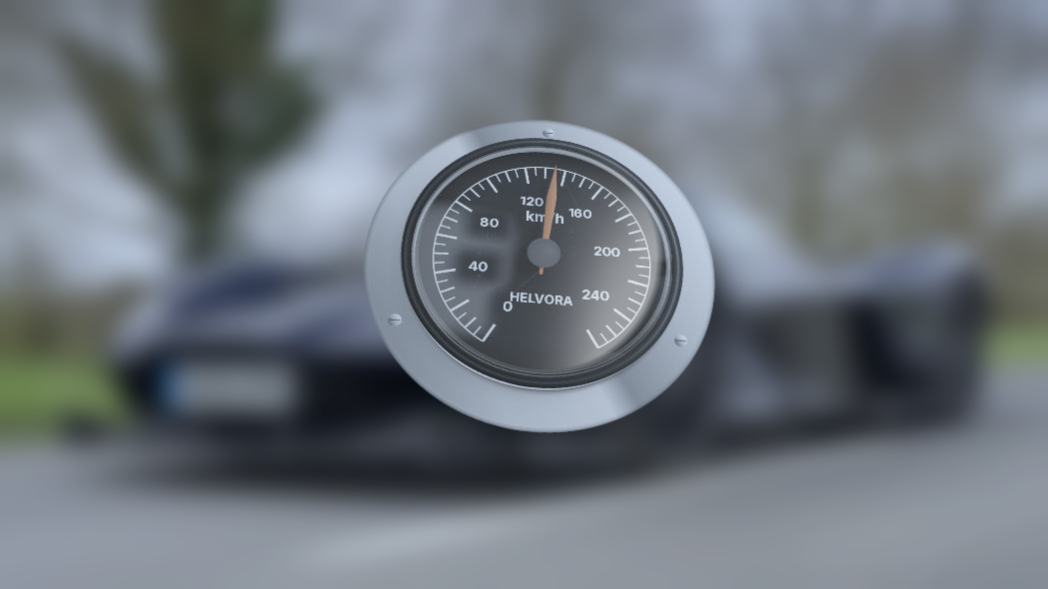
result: 135,km/h
